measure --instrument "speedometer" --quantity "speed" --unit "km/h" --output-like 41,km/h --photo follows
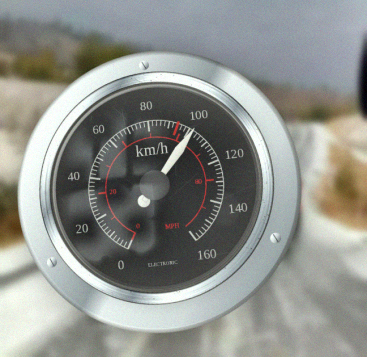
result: 102,km/h
